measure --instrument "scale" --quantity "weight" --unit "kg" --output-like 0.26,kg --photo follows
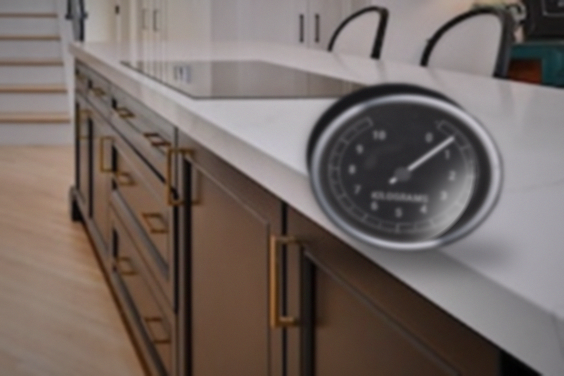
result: 0.5,kg
